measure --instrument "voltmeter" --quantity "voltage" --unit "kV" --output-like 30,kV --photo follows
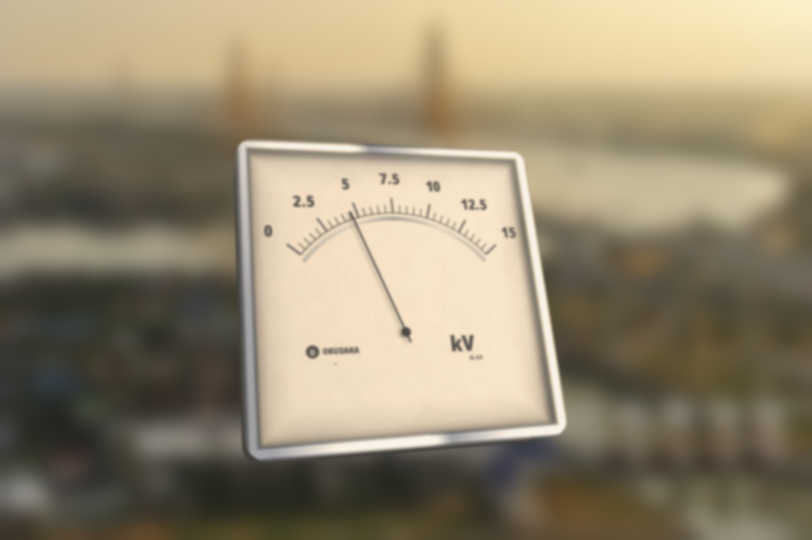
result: 4.5,kV
